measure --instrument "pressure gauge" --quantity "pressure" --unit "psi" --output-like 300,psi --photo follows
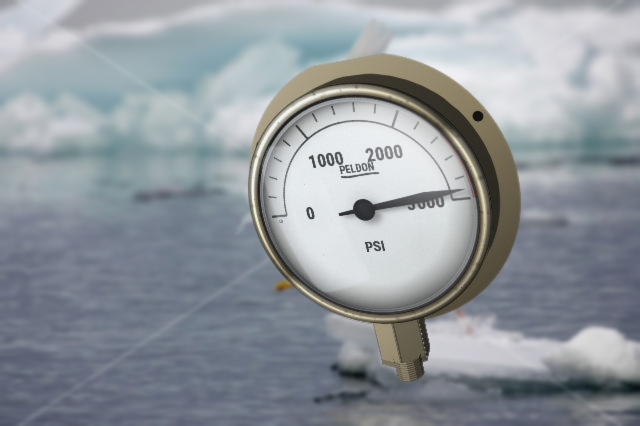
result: 2900,psi
